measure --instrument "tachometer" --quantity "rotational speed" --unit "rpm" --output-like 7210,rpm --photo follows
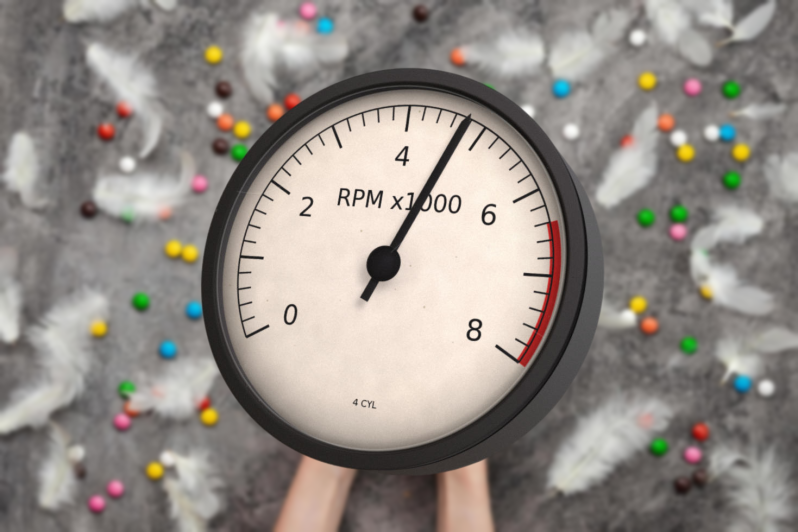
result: 4800,rpm
